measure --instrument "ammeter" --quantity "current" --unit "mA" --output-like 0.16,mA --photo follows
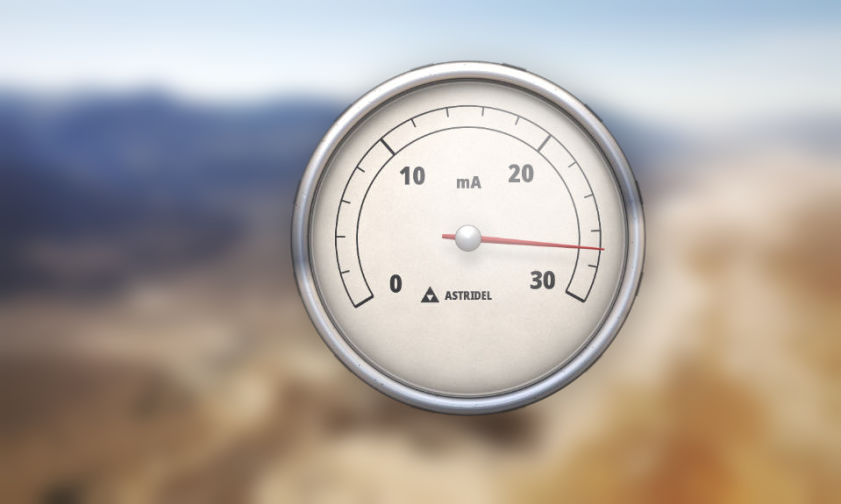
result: 27,mA
